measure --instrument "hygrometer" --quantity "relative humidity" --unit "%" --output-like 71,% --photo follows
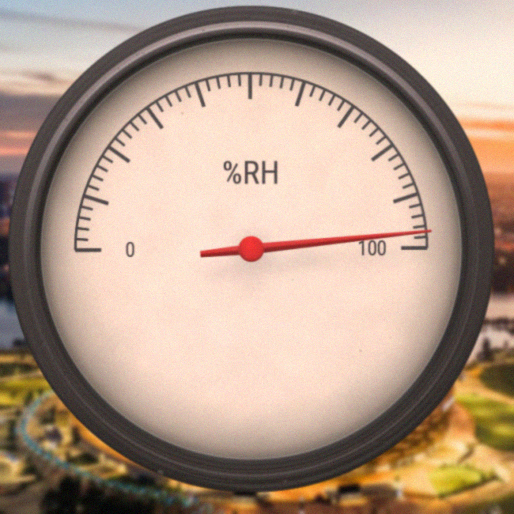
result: 97,%
